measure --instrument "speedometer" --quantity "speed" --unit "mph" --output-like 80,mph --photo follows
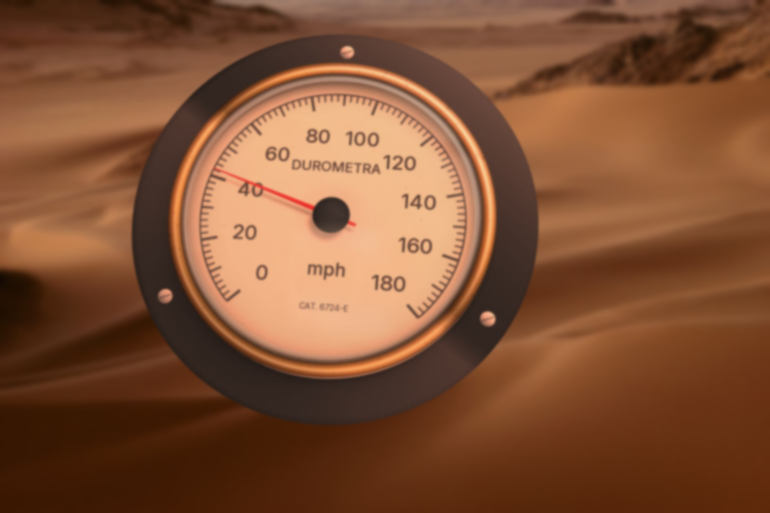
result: 42,mph
